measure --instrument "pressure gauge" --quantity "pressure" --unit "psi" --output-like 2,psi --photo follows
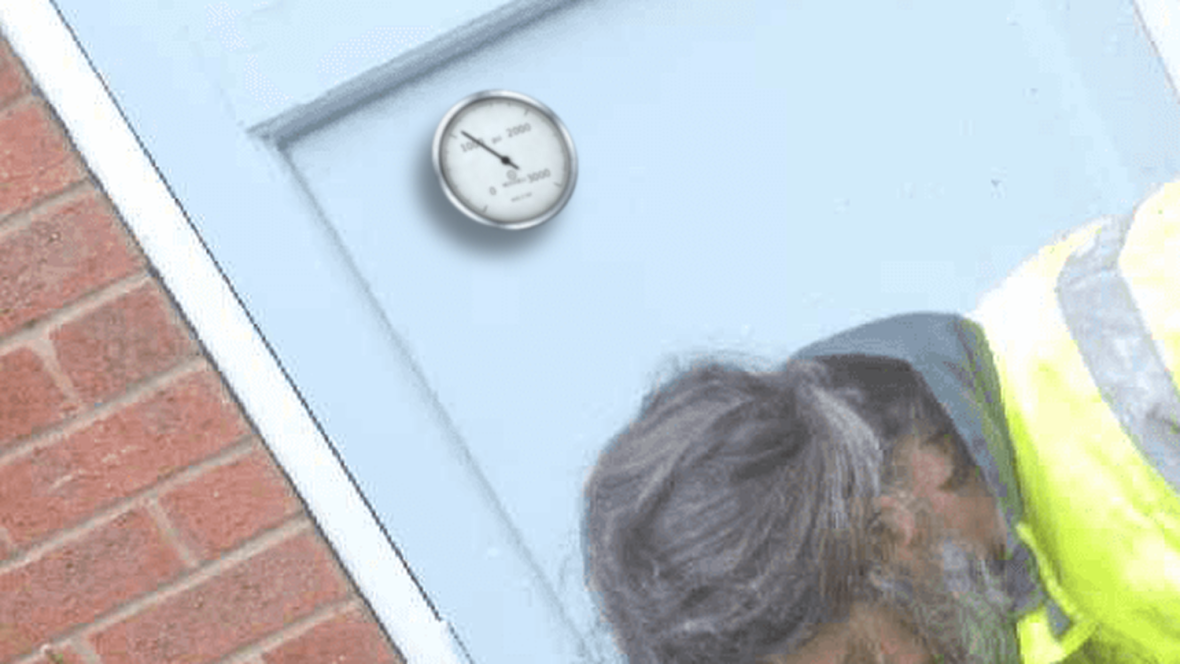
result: 1100,psi
